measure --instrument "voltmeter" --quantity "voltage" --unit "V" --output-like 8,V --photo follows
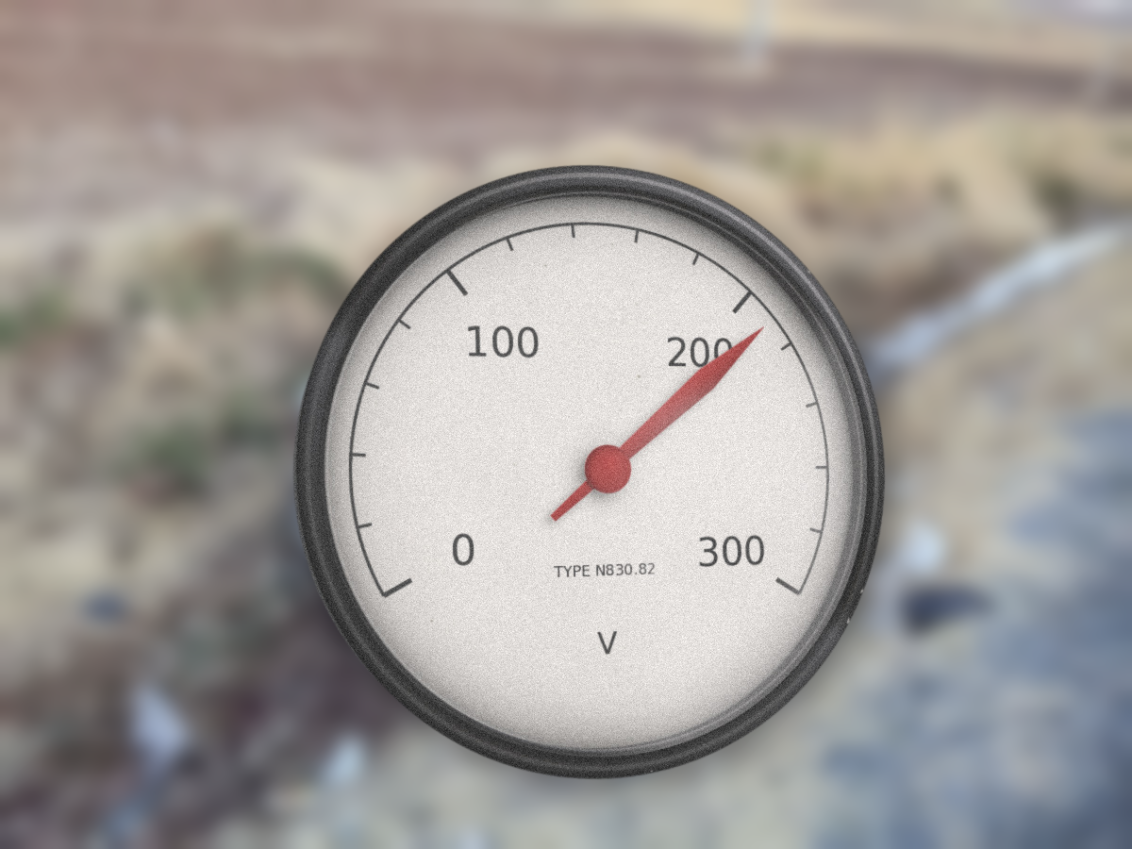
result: 210,V
